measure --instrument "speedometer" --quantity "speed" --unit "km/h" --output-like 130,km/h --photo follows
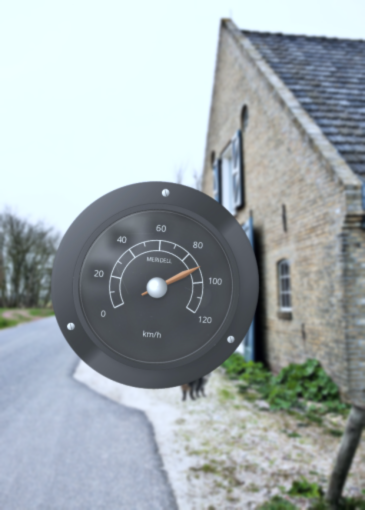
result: 90,km/h
